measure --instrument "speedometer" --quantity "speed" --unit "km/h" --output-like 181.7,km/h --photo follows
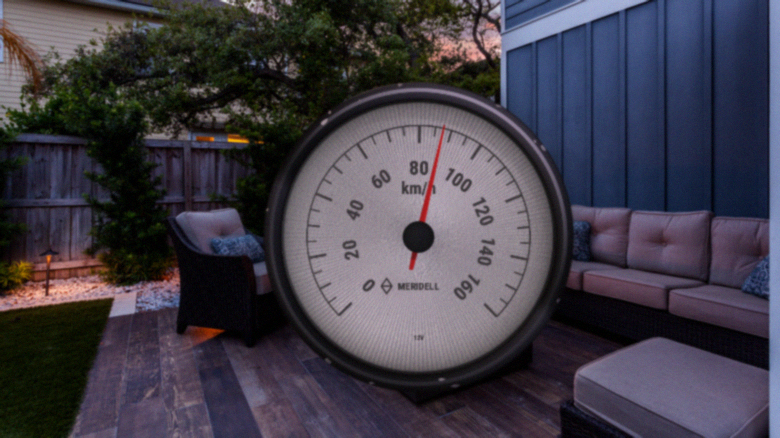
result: 87.5,km/h
